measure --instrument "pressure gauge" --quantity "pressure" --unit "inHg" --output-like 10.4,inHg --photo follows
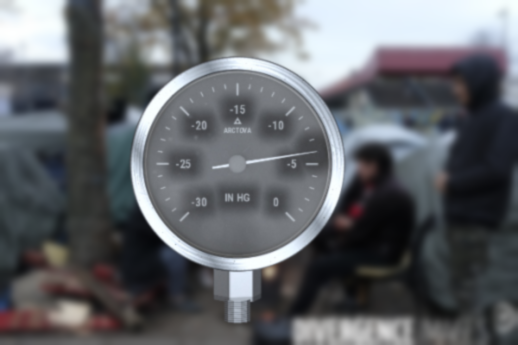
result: -6,inHg
